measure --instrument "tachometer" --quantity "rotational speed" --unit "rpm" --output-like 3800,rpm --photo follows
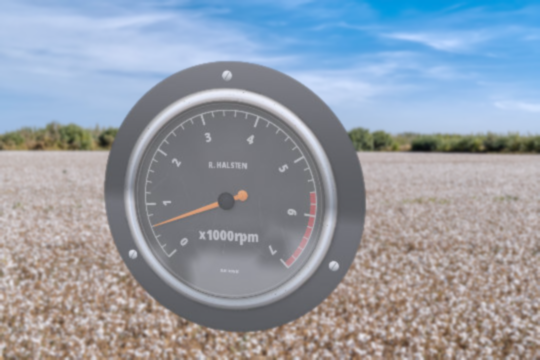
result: 600,rpm
